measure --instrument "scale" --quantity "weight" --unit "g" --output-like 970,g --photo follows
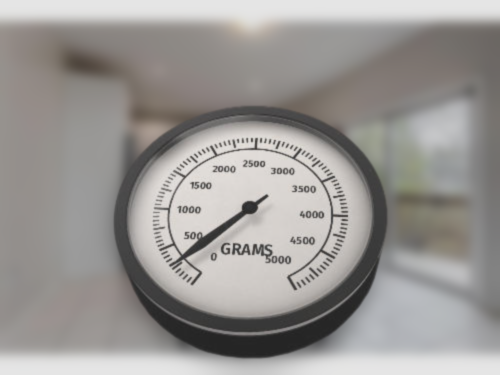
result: 250,g
